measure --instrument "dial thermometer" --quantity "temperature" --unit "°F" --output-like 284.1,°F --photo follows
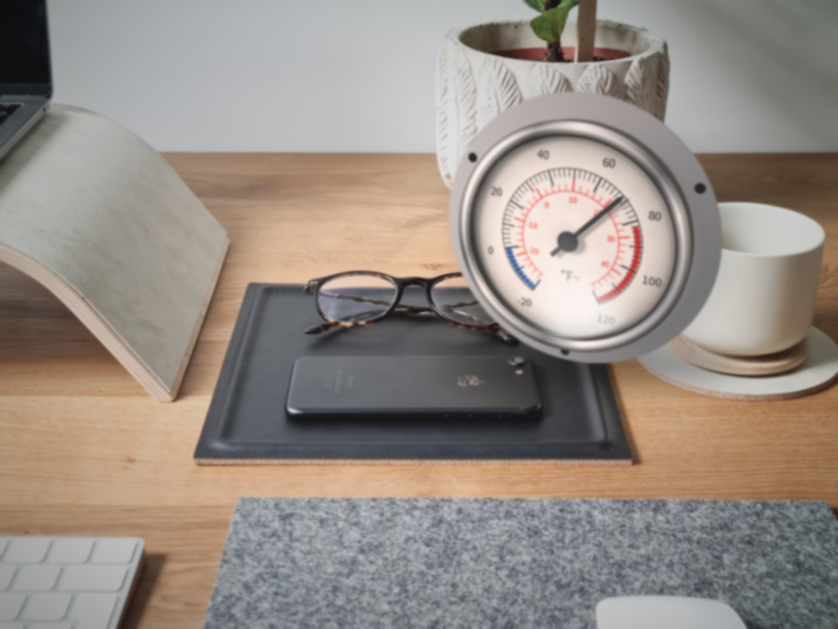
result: 70,°F
